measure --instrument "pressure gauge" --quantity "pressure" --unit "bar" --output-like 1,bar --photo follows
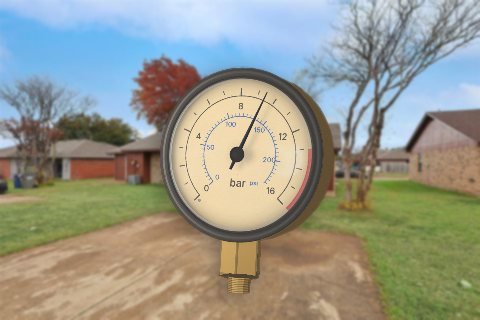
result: 9.5,bar
